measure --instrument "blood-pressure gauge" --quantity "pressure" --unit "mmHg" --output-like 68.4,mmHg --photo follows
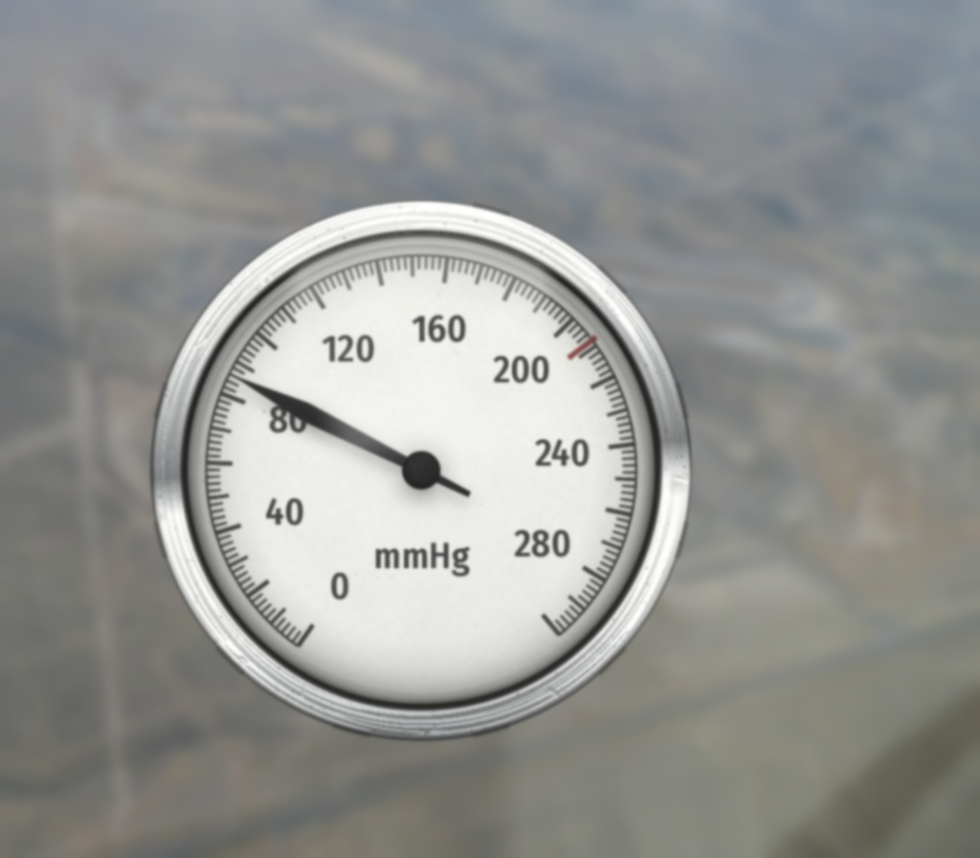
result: 86,mmHg
